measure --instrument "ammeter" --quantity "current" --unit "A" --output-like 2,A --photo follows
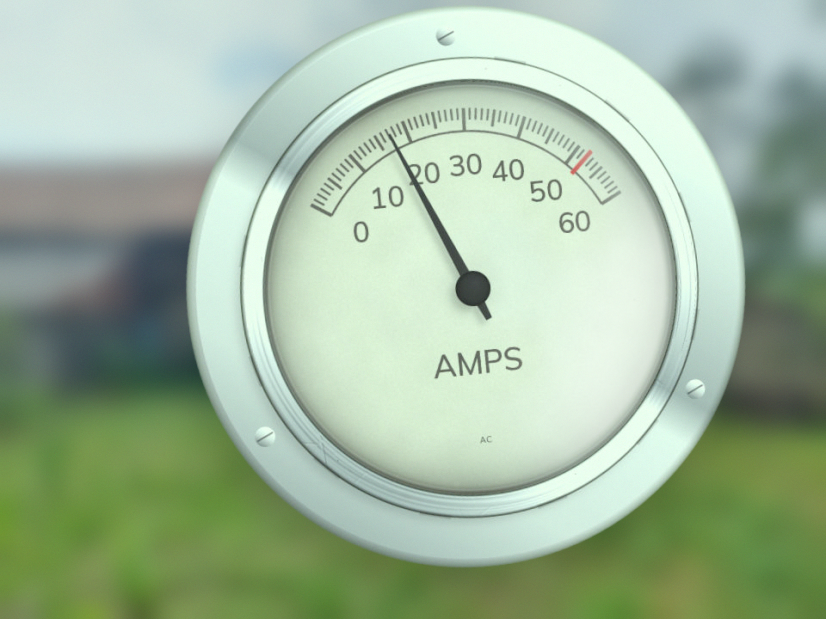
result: 17,A
